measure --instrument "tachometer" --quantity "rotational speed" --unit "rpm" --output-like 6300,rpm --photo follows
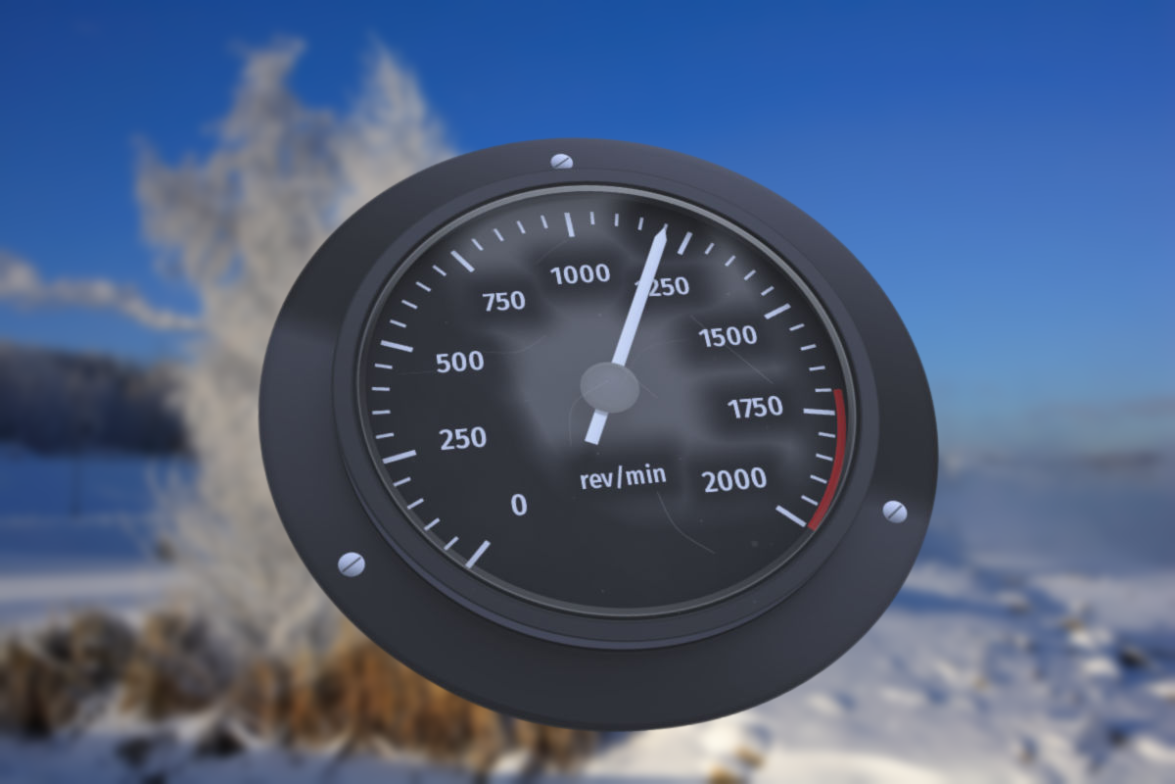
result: 1200,rpm
